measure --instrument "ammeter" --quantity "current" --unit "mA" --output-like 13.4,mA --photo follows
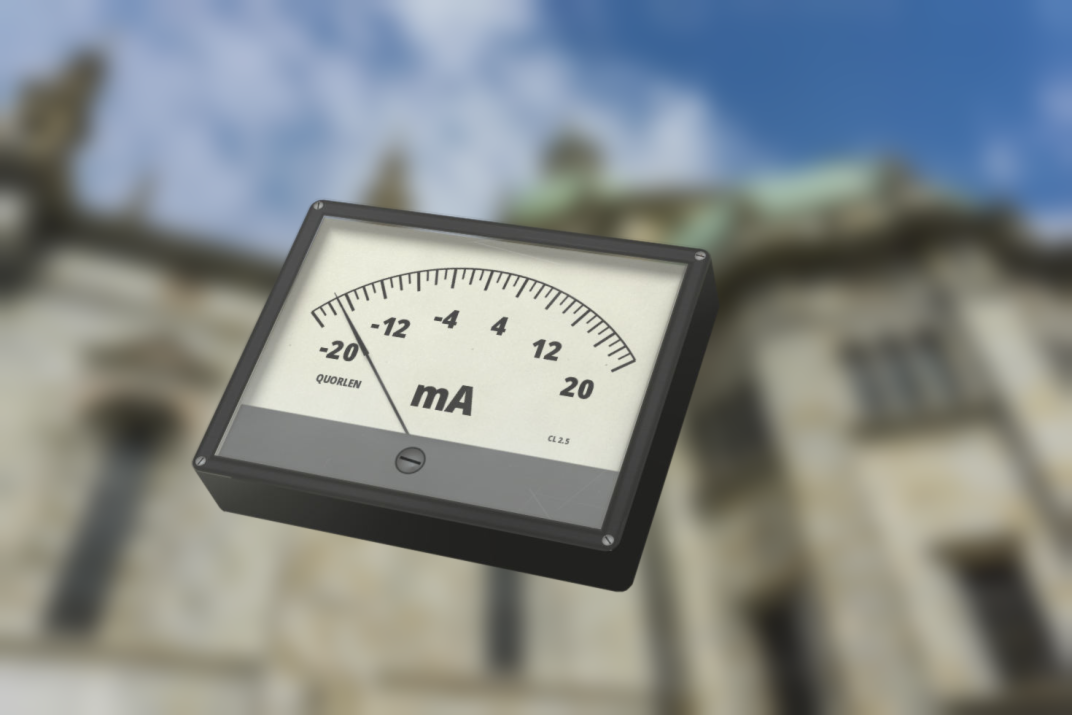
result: -17,mA
